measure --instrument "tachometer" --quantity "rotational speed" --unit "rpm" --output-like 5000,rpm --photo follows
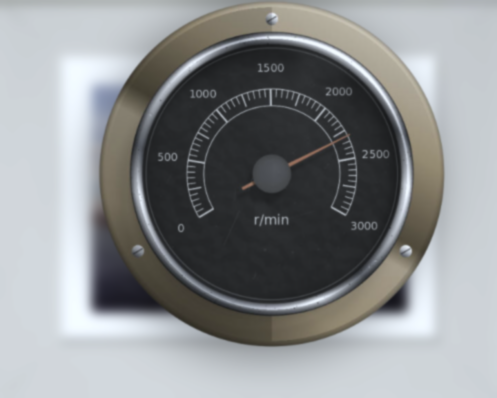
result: 2300,rpm
